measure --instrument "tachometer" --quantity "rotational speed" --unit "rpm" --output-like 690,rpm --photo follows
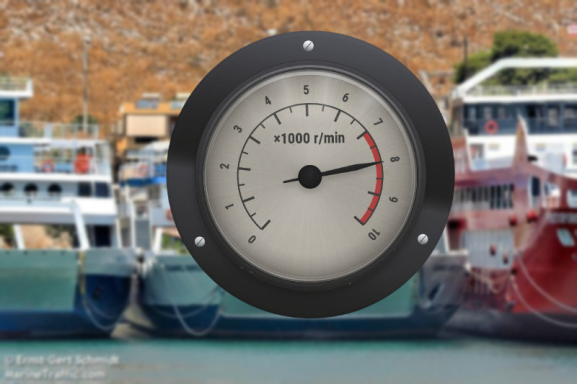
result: 8000,rpm
